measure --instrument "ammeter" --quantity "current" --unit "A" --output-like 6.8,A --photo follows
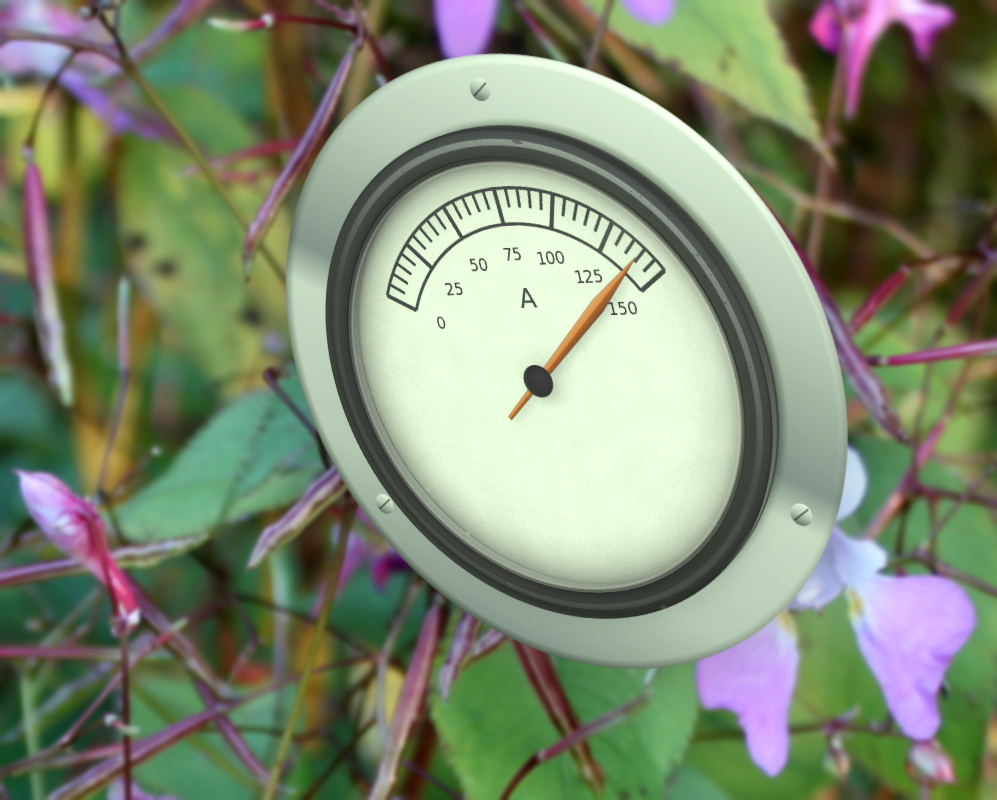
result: 140,A
